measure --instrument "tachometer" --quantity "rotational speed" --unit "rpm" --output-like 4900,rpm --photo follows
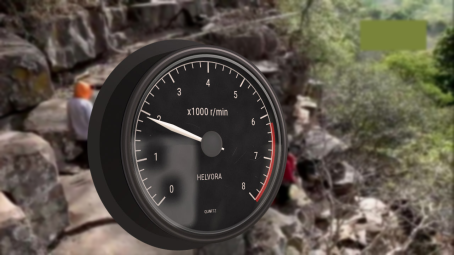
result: 1900,rpm
